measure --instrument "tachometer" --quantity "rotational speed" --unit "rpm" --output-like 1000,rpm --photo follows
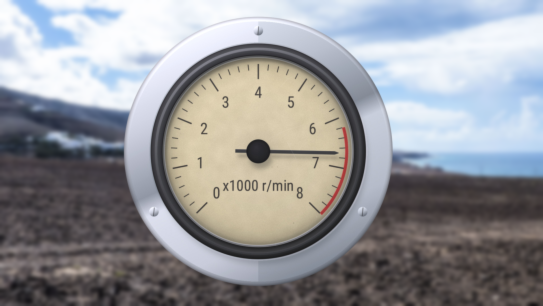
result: 6700,rpm
